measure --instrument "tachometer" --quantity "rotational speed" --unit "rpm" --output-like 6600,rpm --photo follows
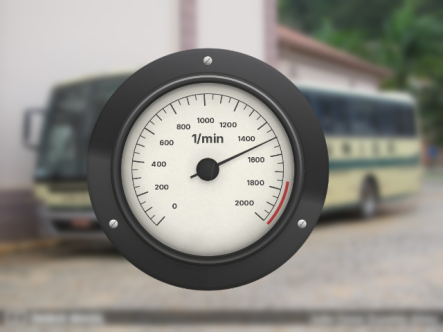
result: 1500,rpm
